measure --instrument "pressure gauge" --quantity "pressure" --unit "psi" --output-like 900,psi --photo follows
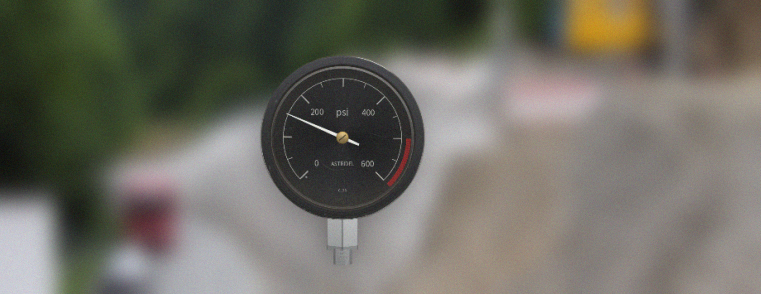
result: 150,psi
